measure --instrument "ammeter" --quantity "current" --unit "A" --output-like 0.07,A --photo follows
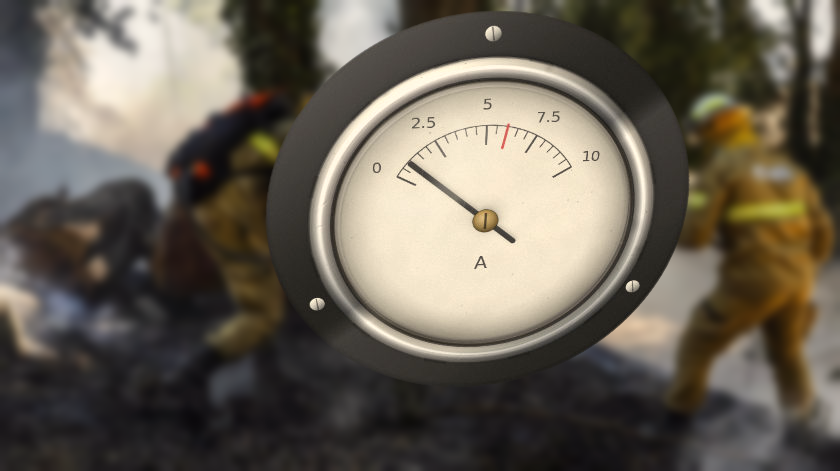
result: 1,A
